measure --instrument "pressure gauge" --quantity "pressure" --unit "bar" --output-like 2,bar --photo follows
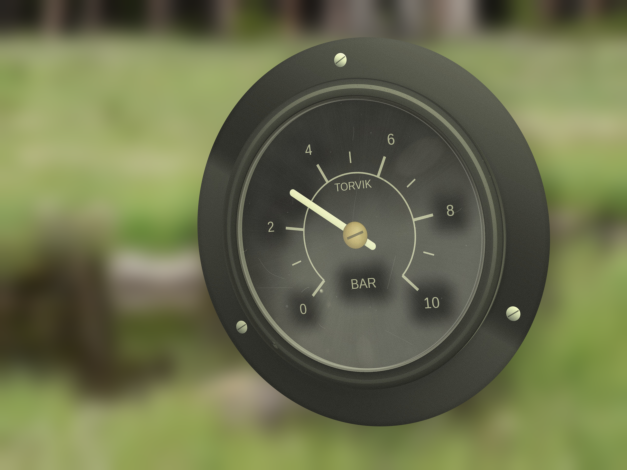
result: 3,bar
